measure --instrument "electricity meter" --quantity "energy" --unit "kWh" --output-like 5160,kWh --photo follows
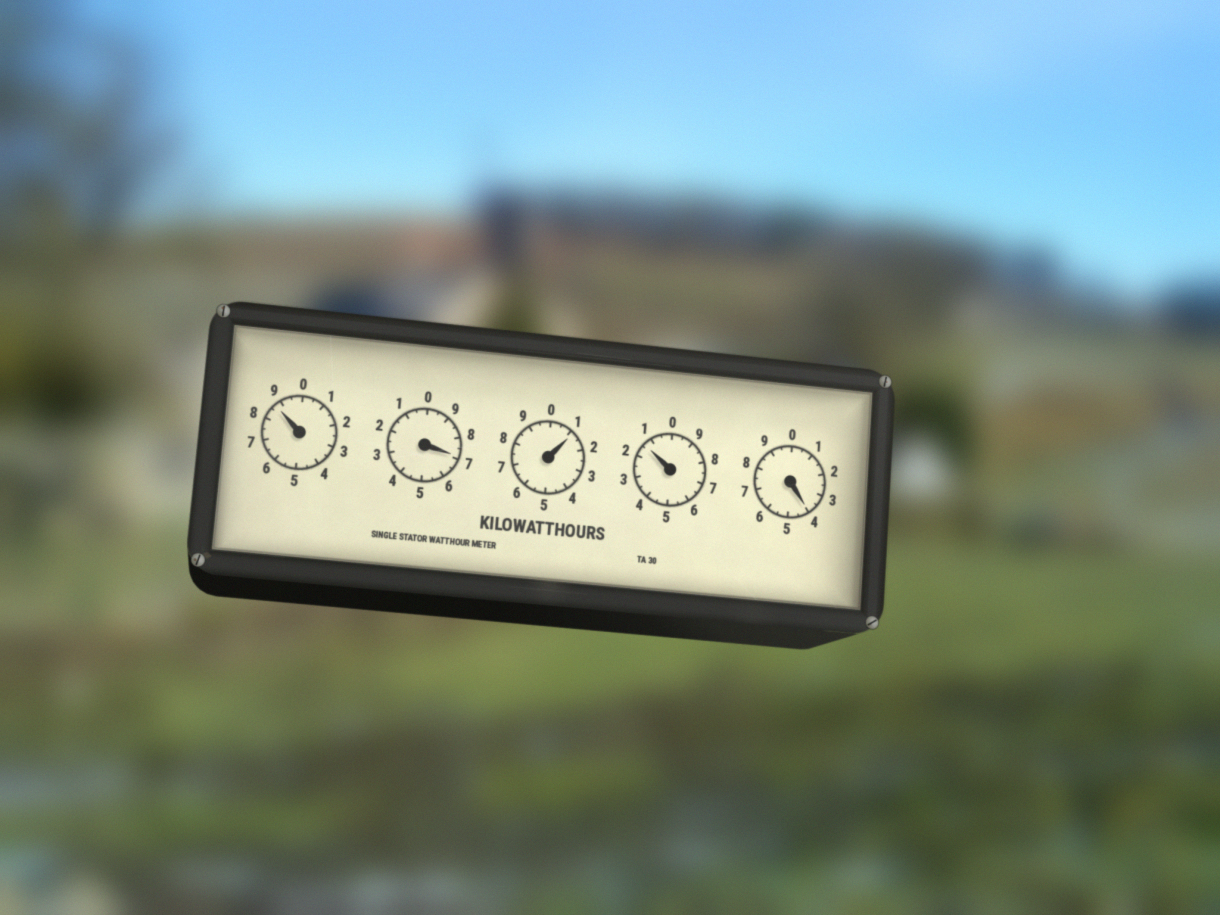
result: 87114,kWh
